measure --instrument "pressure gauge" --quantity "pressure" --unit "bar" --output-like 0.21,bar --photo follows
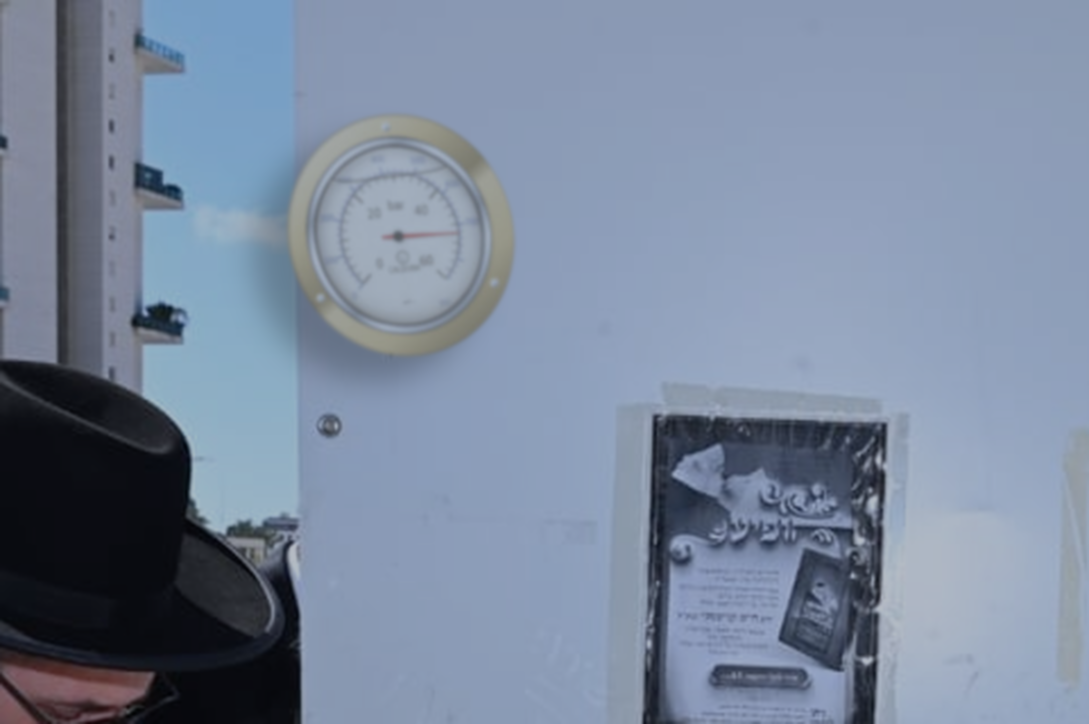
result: 50,bar
